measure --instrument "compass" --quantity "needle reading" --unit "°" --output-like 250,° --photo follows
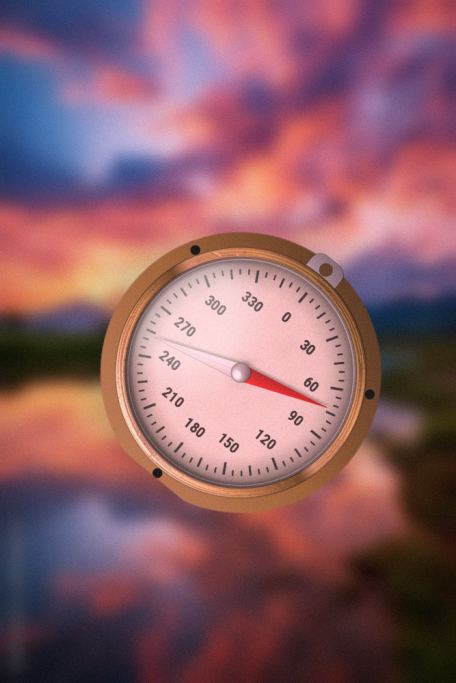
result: 72.5,°
